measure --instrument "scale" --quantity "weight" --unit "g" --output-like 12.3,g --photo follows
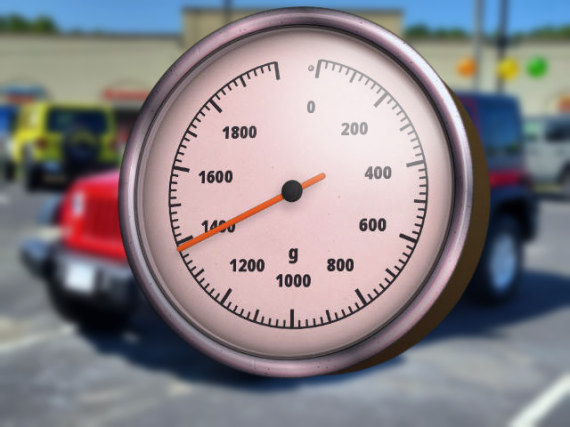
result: 1380,g
